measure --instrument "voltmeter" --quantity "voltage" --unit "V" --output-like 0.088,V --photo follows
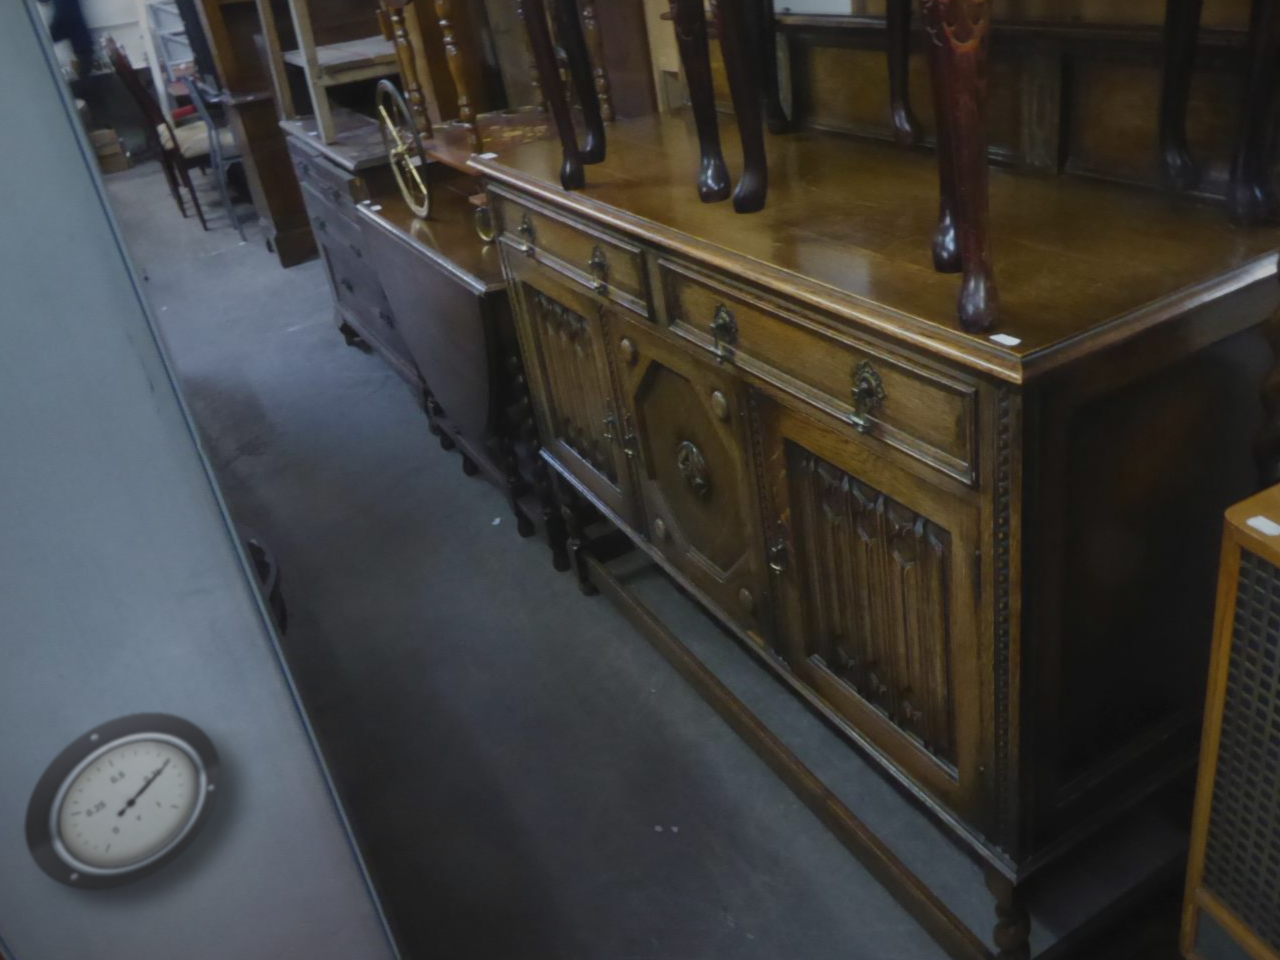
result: 0.75,V
